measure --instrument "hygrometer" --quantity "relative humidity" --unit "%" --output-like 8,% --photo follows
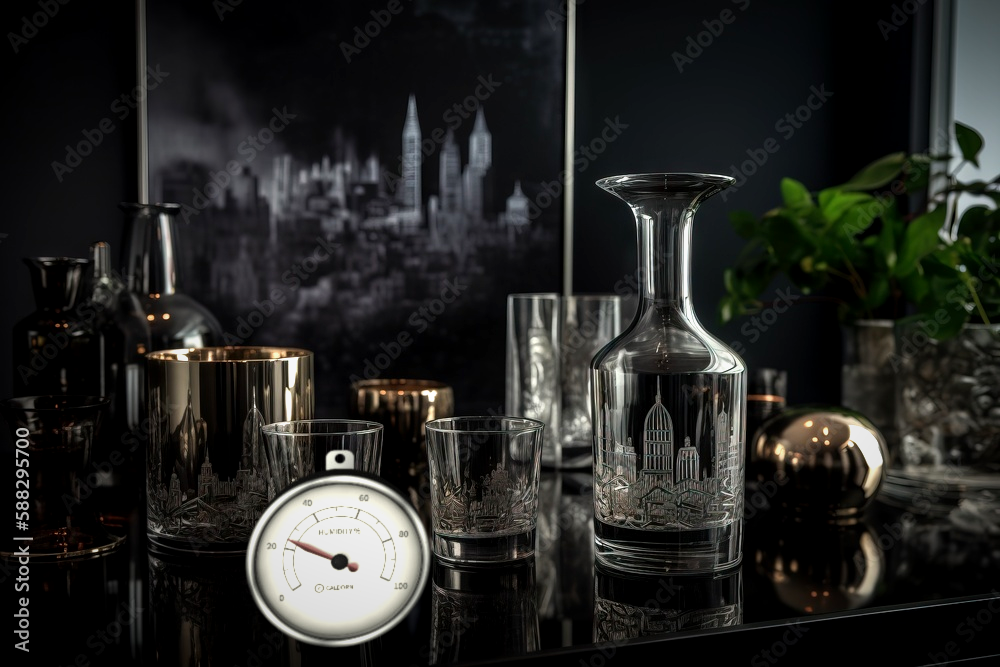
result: 25,%
